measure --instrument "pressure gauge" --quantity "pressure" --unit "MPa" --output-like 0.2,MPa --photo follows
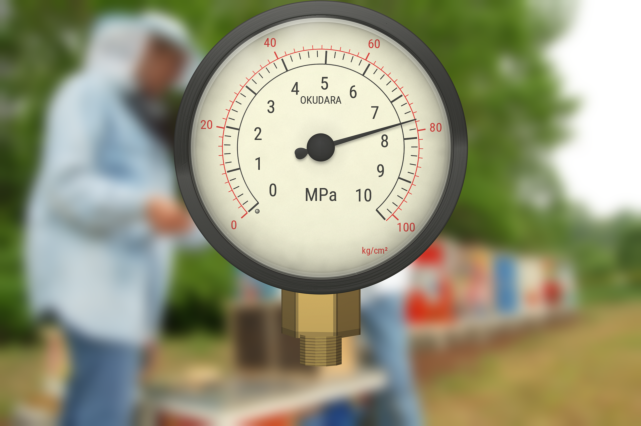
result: 7.6,MPa
